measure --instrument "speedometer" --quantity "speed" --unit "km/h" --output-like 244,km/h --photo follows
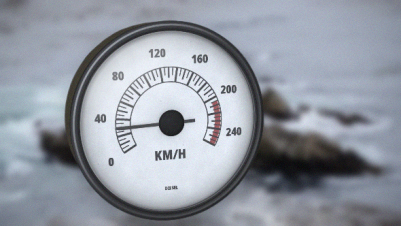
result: 30,km/h
